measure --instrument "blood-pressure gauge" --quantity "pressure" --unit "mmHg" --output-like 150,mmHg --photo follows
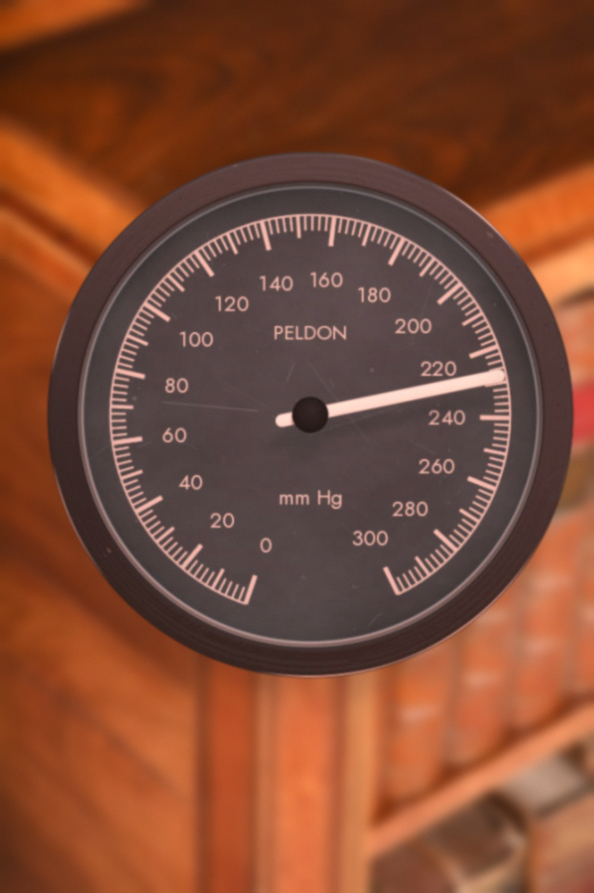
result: 228,mmHg
